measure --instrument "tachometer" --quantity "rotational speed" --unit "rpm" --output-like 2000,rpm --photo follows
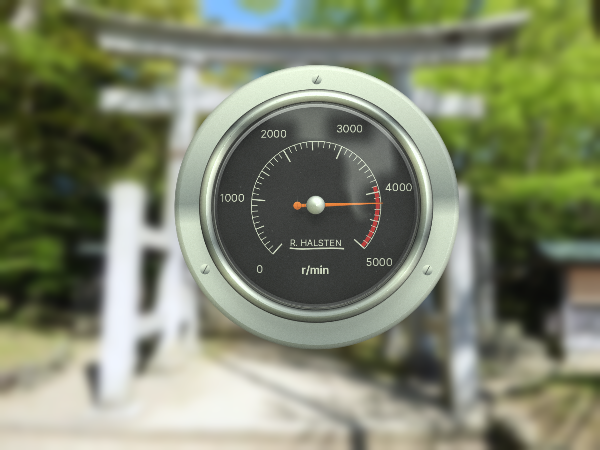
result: 4200,rpm
